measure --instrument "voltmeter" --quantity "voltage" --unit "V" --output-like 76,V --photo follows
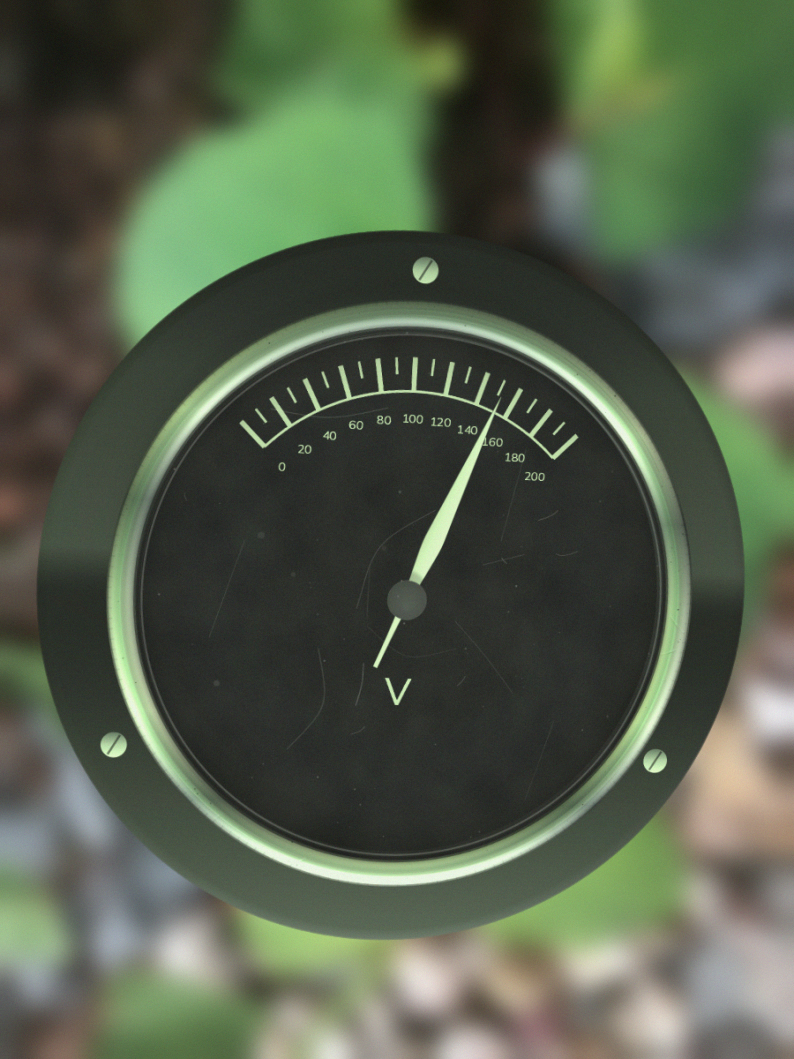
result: 150,V
